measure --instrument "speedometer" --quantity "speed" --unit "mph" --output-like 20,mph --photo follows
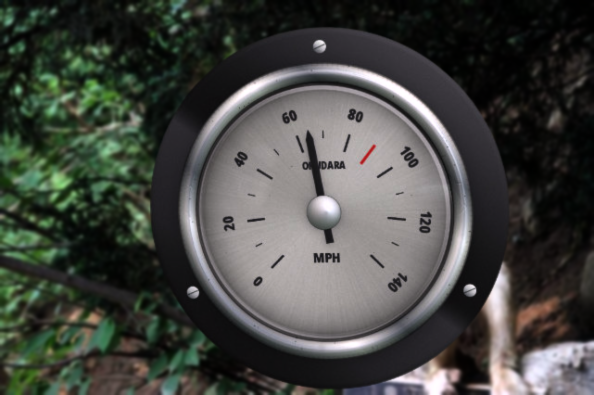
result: 65,mph
